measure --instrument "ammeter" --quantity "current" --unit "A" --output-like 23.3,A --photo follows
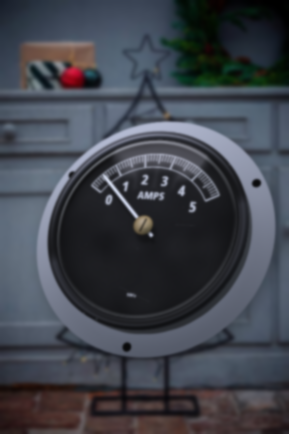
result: 0.5,A
